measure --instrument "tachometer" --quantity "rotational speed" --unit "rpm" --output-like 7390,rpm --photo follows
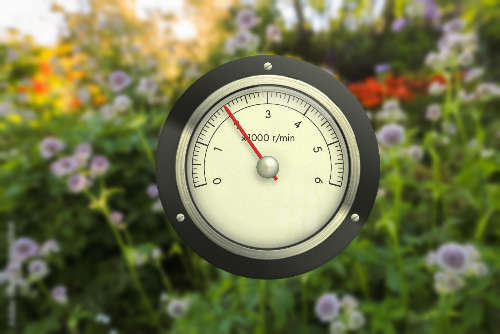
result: 2000,rpm
